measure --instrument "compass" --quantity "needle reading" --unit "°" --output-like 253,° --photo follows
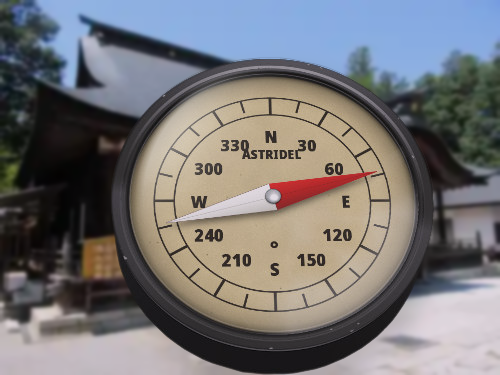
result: 75,°
